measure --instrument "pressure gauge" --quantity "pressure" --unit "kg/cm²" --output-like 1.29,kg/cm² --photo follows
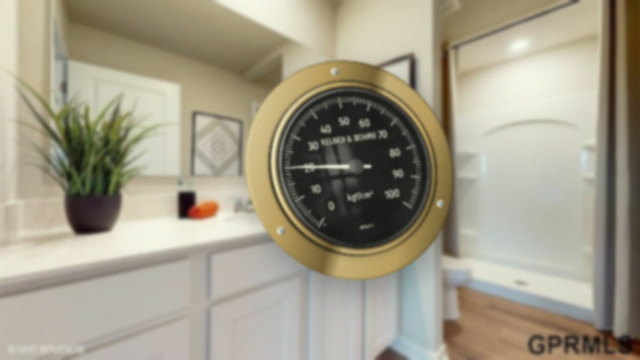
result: 20,kg/cm²
